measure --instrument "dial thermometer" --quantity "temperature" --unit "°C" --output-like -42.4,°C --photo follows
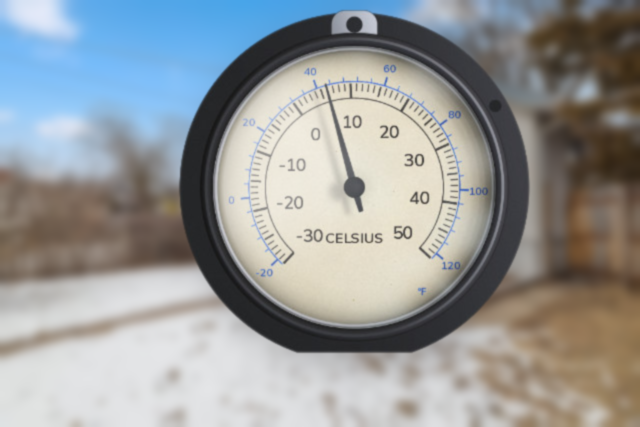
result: 6,°C
